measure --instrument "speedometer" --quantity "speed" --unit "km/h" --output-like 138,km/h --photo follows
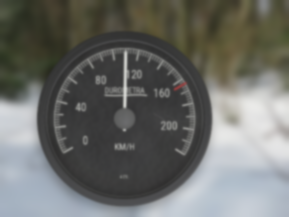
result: 110,km/h
